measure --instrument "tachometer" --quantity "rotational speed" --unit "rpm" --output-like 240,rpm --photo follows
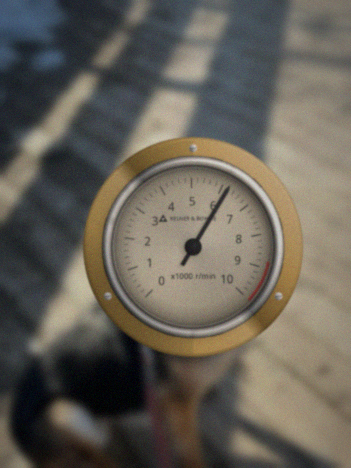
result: 6200,rpm
